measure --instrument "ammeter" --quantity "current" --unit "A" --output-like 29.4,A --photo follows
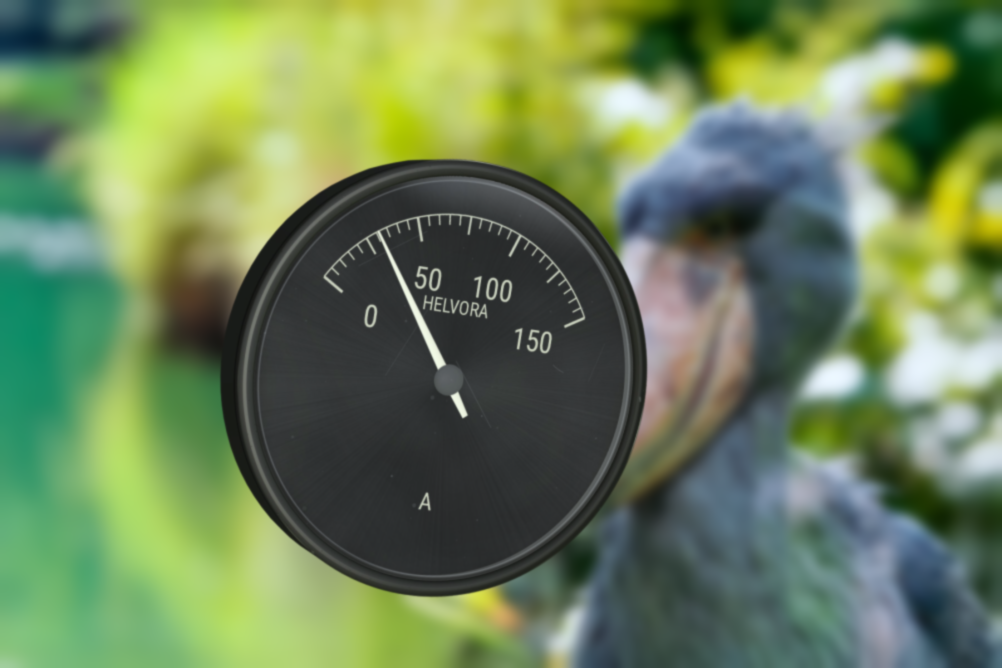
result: 30,A
